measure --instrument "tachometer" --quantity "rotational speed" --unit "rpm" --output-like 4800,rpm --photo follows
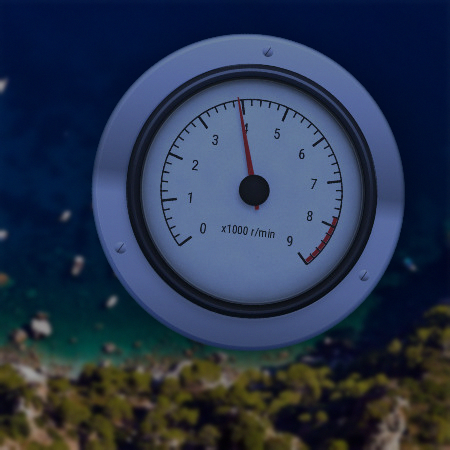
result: 3900,rpm
